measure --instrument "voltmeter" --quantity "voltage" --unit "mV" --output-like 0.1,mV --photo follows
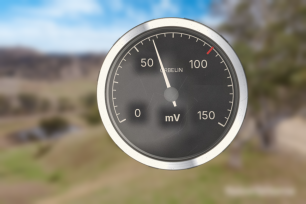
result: 62.5,mV
